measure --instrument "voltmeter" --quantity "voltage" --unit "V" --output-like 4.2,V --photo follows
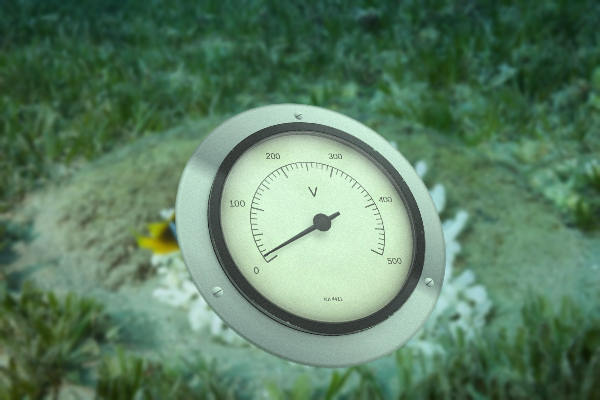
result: 10,V
